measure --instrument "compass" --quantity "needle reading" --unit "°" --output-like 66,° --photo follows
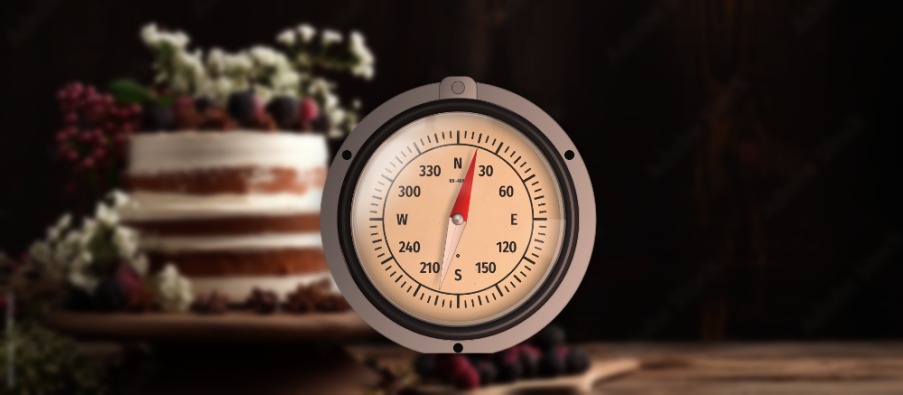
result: 15,°
